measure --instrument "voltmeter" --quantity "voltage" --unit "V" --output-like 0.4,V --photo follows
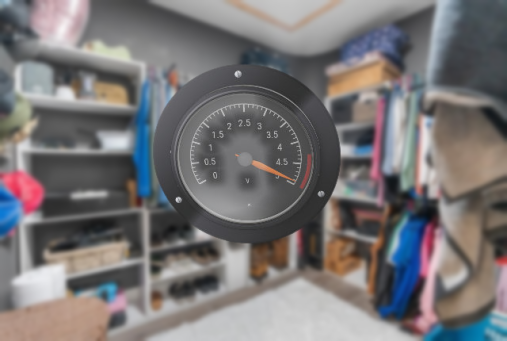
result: 4.9,V
